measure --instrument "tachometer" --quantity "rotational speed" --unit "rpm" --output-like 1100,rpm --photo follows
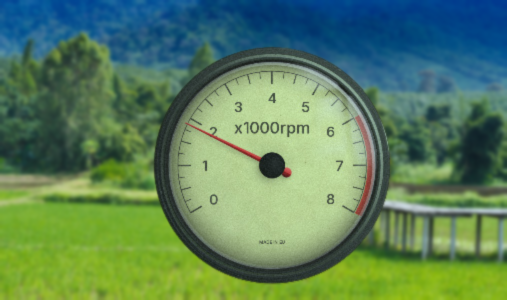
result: 1875,rpm
